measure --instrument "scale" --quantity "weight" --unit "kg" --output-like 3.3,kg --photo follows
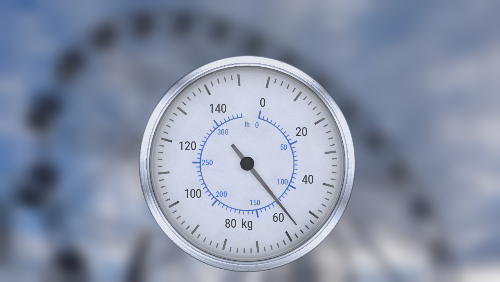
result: 56,kg
